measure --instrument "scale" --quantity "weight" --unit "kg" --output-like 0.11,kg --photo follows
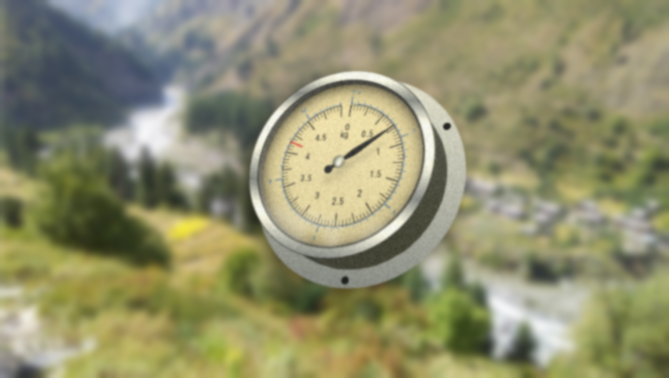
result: 0.75,kg
